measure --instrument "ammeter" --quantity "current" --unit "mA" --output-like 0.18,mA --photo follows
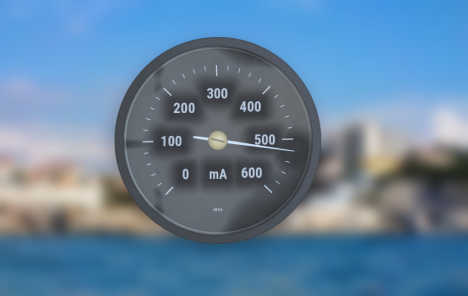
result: 520,mA
